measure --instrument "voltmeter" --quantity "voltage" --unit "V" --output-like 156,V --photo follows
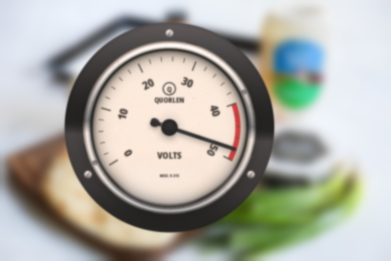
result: 48,V
